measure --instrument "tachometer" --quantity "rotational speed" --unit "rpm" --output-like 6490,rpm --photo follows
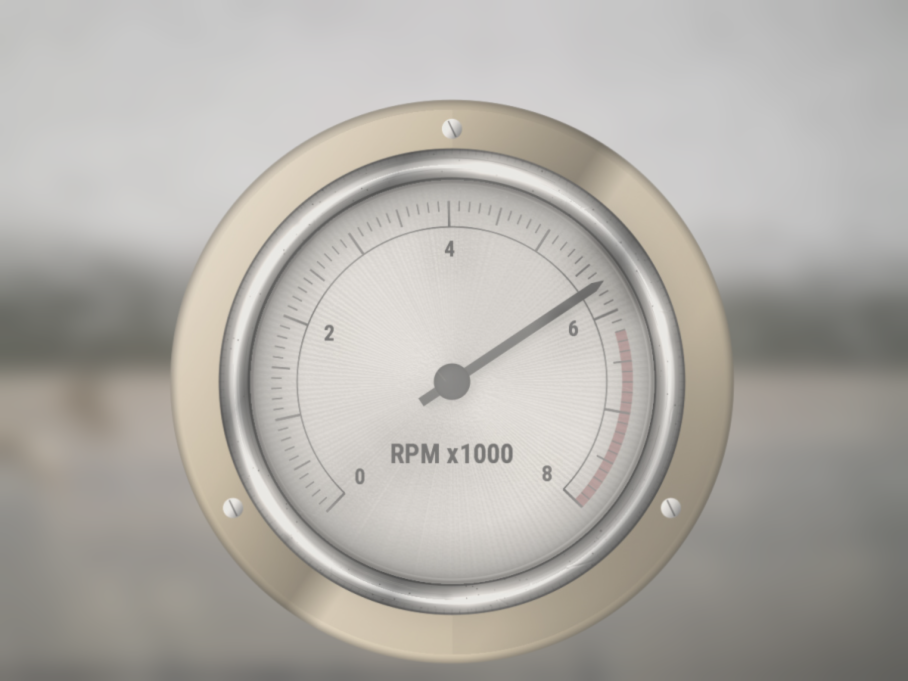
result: 5700,rpm
